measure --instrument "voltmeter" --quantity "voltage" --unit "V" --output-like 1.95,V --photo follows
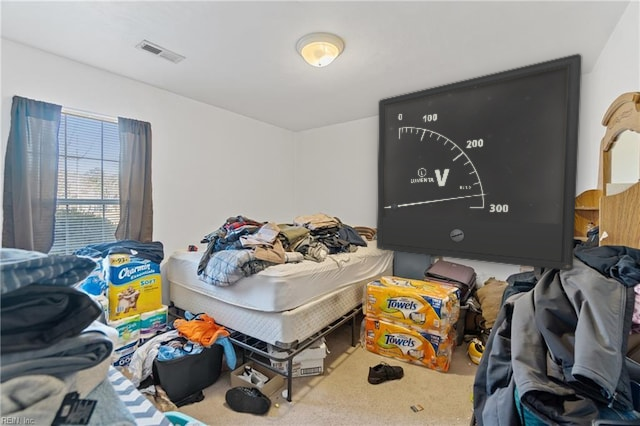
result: 280,V
